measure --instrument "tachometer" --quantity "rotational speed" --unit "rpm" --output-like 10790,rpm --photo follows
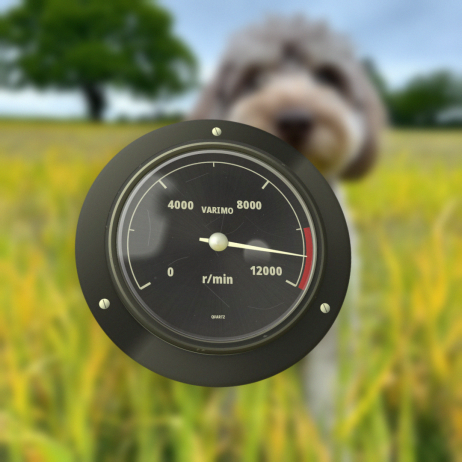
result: 11000,rpm
